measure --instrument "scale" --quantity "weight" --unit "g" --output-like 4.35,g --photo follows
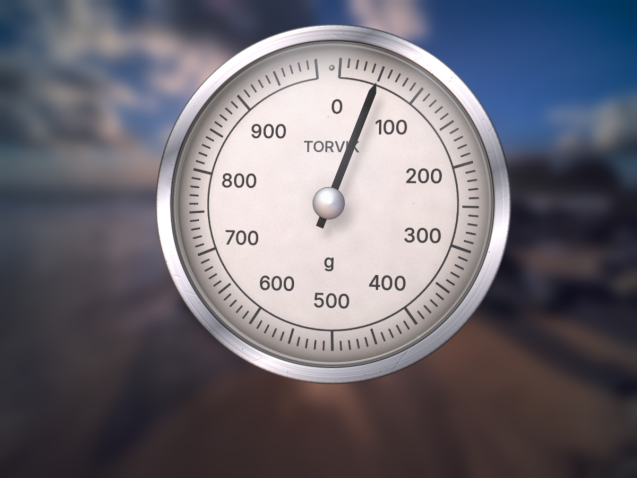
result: 50,g
